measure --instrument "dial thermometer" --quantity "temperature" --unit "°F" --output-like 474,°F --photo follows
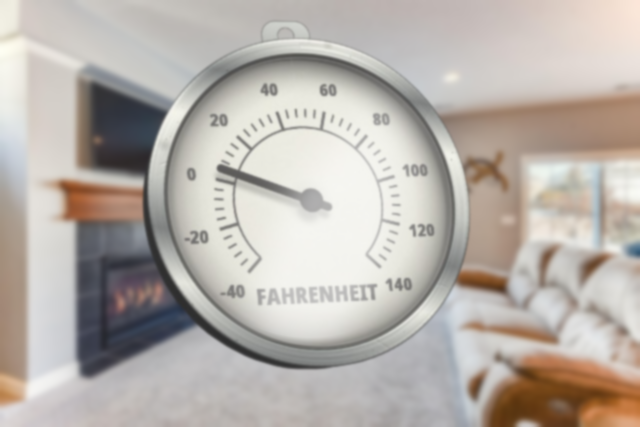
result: 4,°F
